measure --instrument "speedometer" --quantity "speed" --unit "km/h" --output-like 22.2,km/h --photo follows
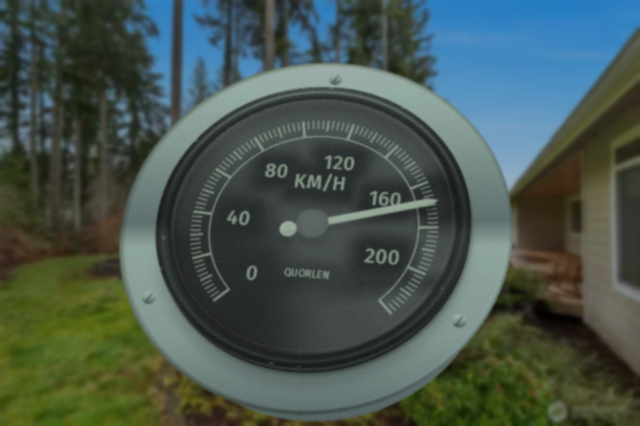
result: 170,km/h
